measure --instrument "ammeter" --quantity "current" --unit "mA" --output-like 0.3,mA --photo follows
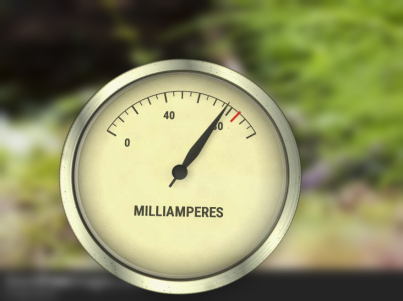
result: 77.5,mA
